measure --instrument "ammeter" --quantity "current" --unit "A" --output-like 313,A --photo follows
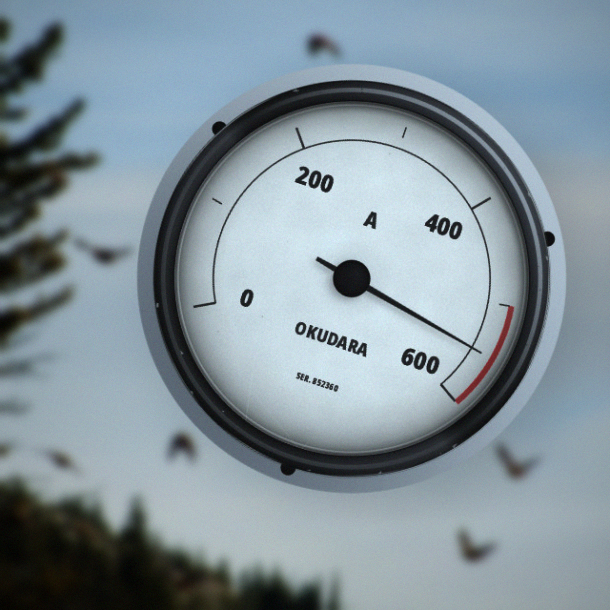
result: 550,A
